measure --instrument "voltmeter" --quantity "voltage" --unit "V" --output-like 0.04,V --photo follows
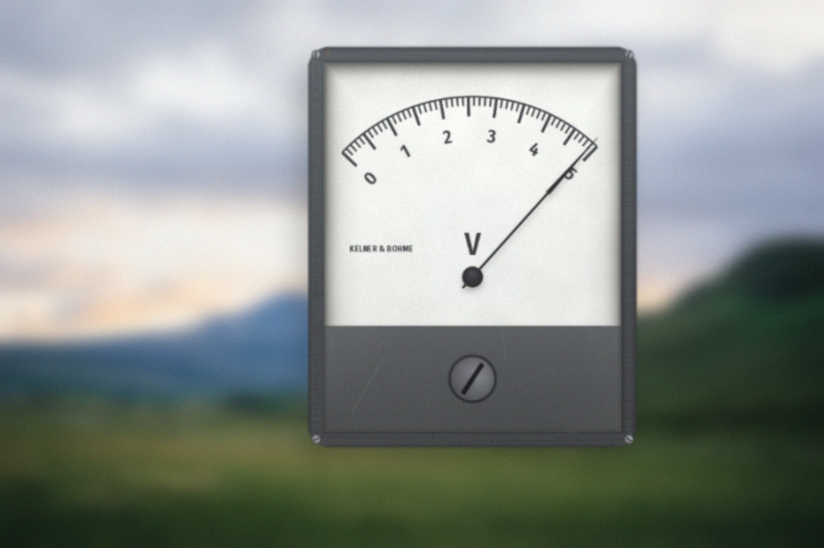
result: 4.9,V
